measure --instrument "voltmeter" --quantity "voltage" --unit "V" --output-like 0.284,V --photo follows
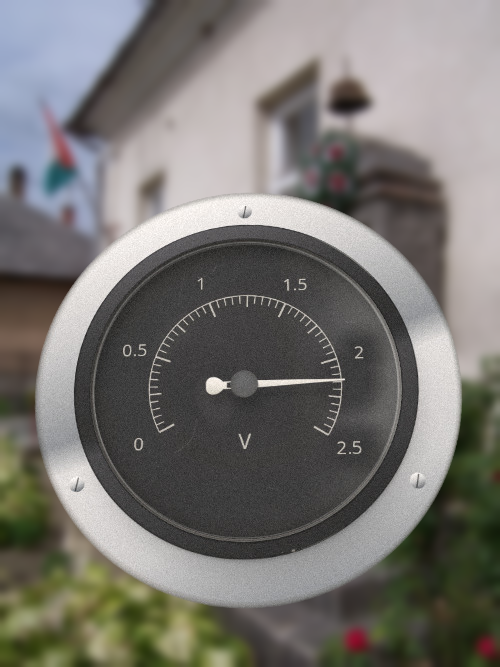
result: 2.15,V
